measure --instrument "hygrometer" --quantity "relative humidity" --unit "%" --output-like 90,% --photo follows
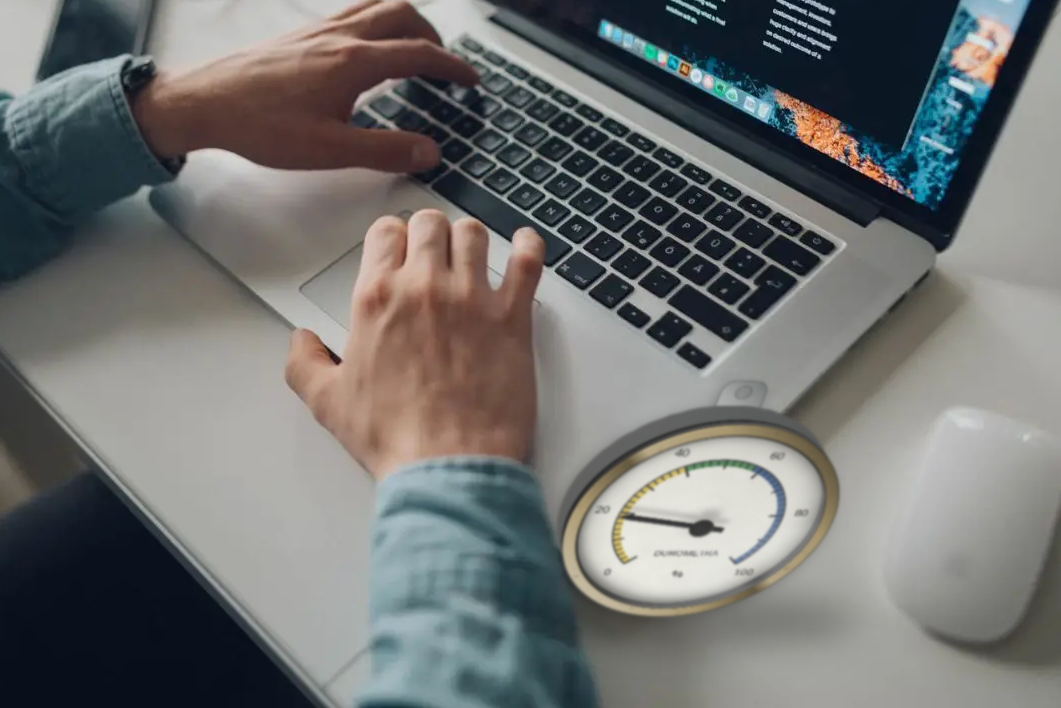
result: 20,%
